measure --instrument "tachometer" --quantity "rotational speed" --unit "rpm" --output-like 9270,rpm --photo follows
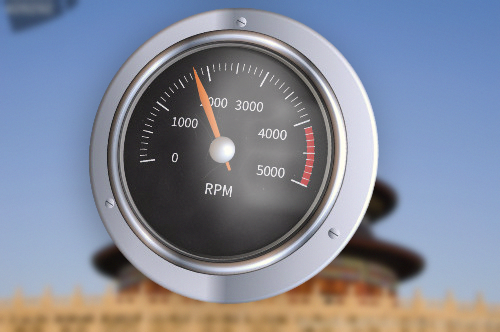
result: 1800,rpm
